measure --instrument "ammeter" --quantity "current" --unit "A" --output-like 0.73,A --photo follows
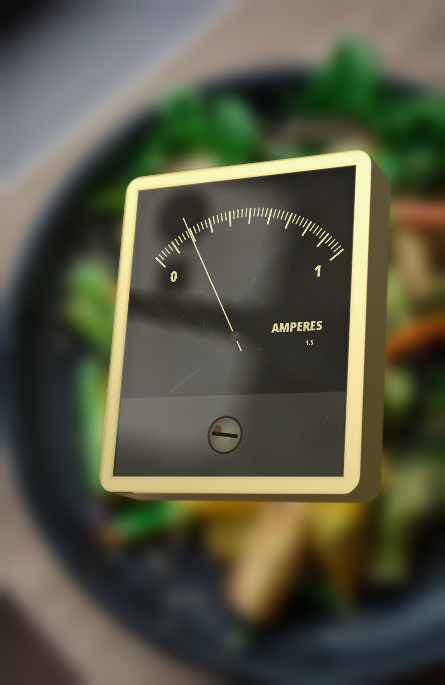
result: 0.2,A
